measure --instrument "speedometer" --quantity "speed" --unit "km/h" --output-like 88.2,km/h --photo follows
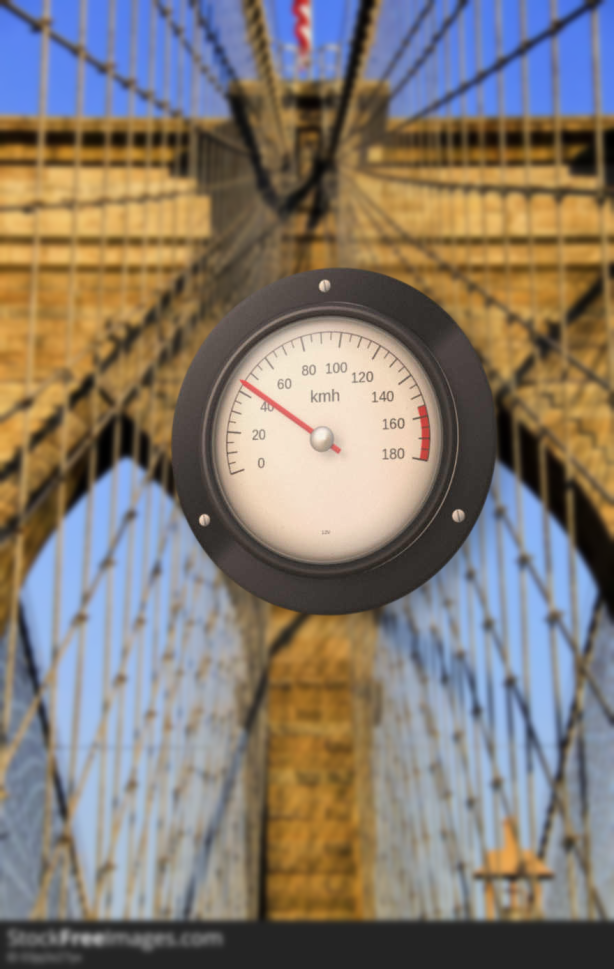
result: 45,km/h
